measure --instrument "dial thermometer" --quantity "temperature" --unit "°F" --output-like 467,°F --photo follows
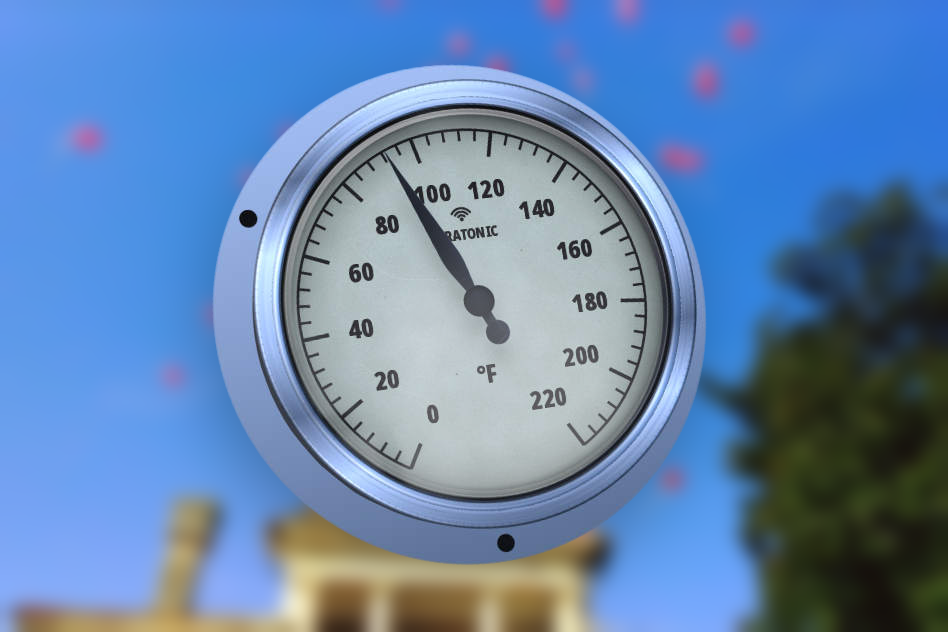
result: 92,°F
